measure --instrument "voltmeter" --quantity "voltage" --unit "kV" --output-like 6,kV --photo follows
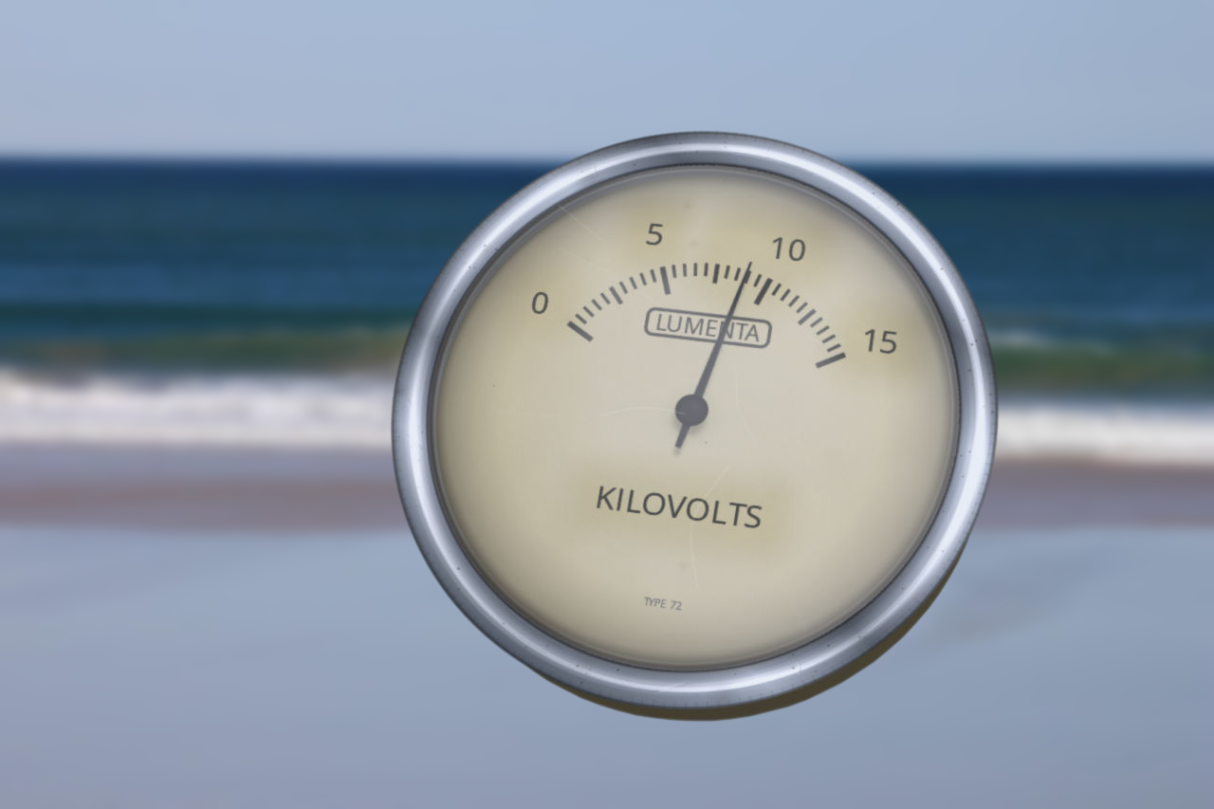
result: 9,kV
